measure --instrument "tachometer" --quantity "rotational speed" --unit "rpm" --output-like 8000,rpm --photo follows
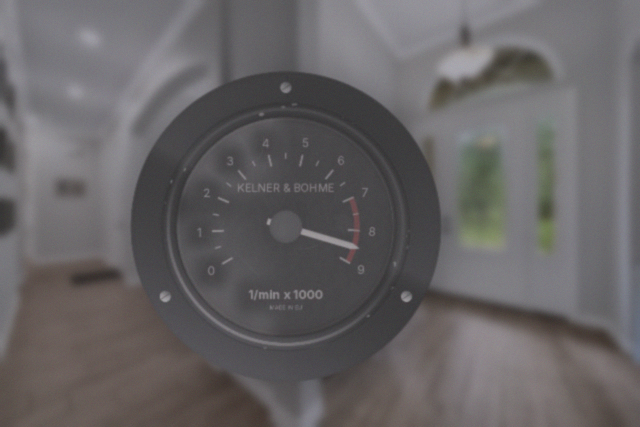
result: 8500,rpm
